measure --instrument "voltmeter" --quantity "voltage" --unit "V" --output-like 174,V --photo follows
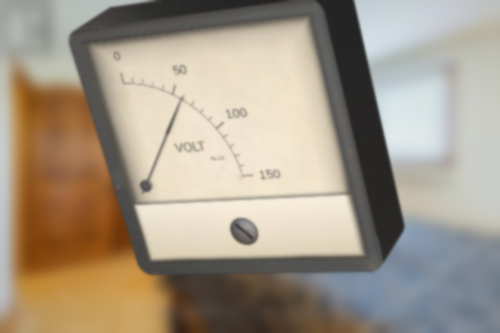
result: 60,V
